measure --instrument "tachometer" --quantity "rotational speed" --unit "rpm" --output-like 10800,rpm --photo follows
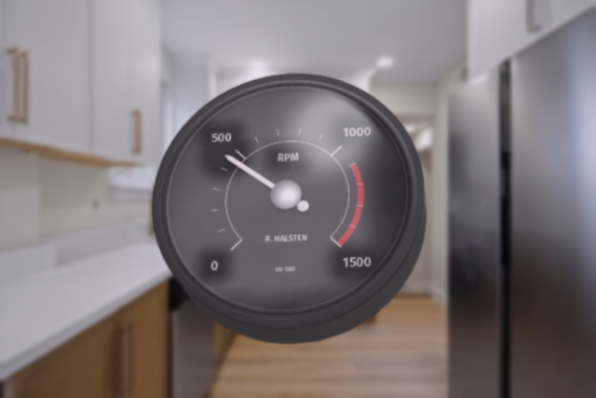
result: 450,rpm
